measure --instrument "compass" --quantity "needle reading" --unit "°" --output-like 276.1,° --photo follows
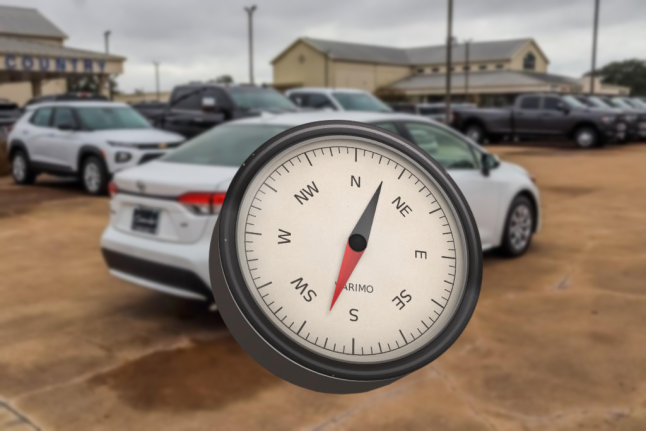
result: 200,°
